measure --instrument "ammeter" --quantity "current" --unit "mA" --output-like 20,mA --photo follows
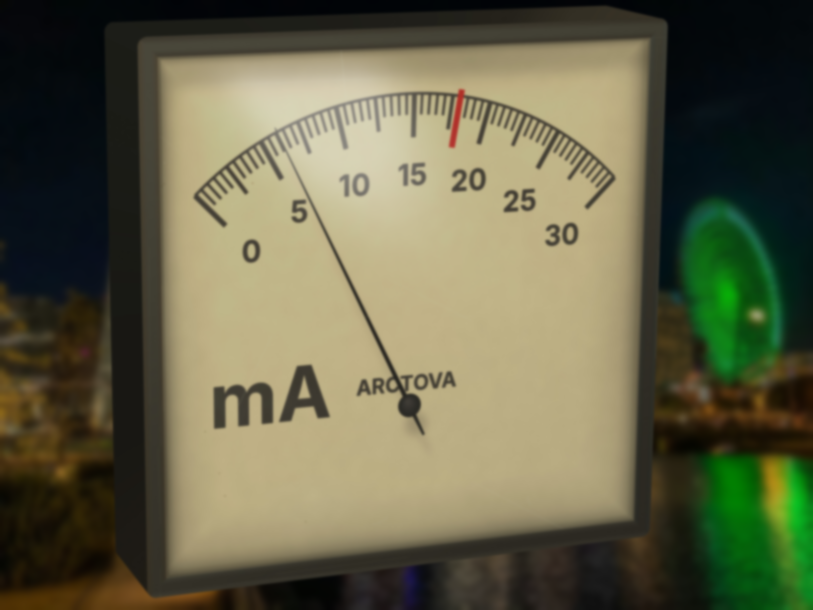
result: 6,mA
